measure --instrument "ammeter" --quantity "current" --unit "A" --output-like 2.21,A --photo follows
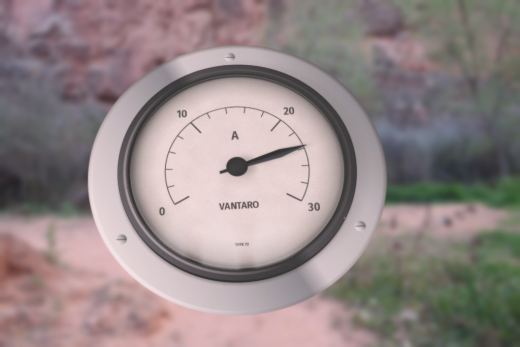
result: 24,A
